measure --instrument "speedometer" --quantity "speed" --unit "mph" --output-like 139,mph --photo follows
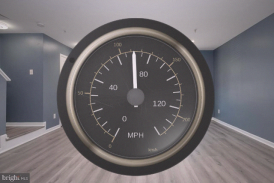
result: 70,mph
